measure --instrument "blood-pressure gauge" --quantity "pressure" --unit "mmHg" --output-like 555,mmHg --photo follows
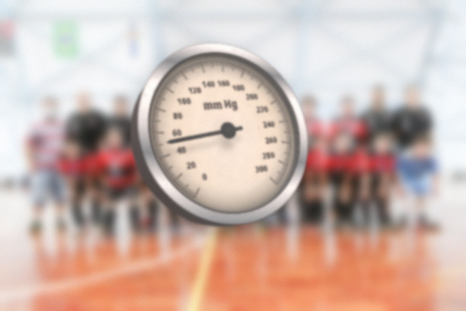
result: 50,mmHg
